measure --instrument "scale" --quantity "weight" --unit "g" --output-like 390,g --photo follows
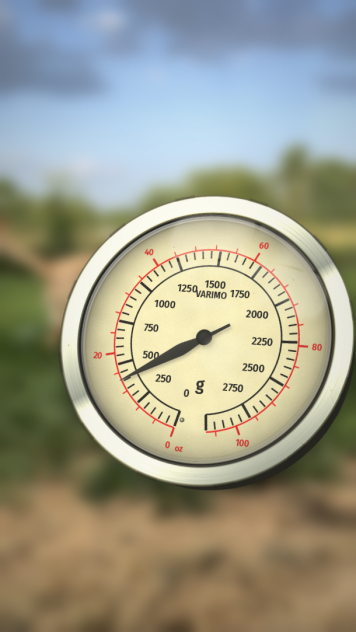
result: 400,g
